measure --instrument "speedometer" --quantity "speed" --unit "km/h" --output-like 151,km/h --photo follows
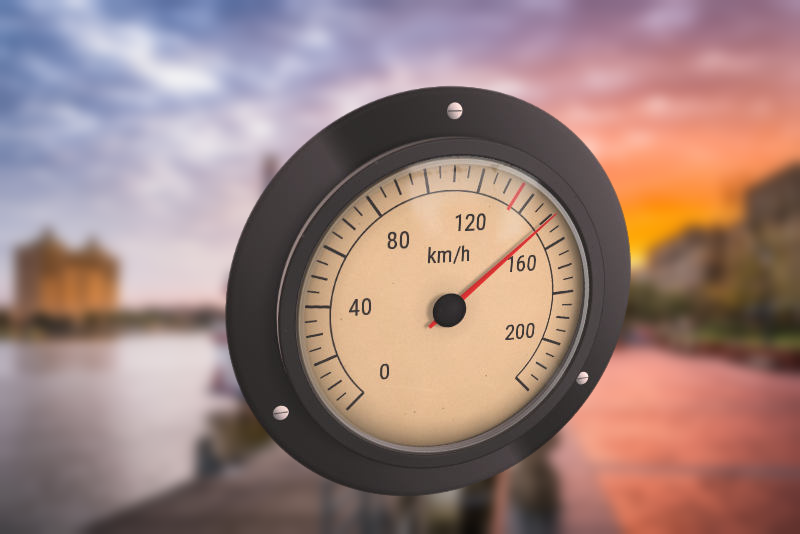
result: 150,km/h
